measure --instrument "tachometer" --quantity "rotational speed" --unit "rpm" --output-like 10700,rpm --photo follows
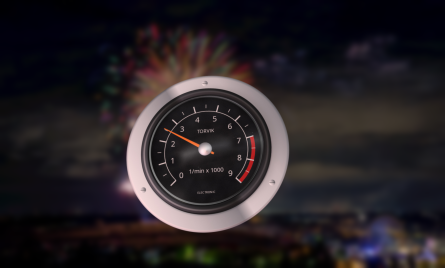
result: 2500,rpm
